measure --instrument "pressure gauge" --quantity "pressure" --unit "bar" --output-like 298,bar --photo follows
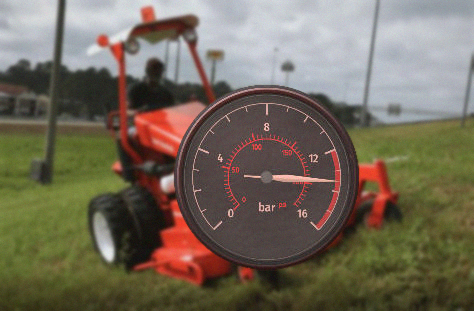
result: 13.5,bar
